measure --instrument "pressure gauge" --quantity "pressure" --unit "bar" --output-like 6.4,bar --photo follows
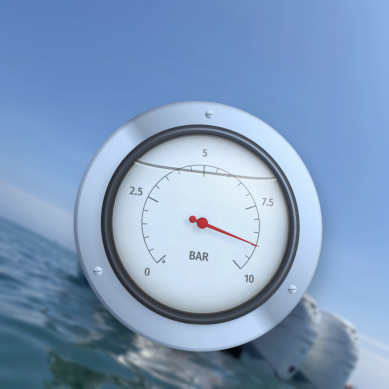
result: 9,bar
